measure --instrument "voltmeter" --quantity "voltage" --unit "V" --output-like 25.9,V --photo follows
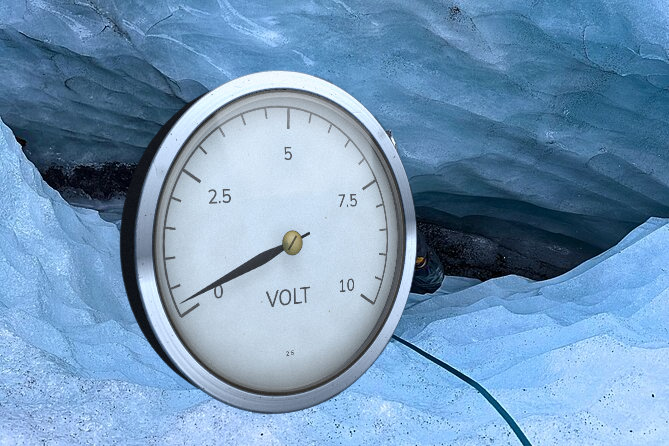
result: 0.25,V
